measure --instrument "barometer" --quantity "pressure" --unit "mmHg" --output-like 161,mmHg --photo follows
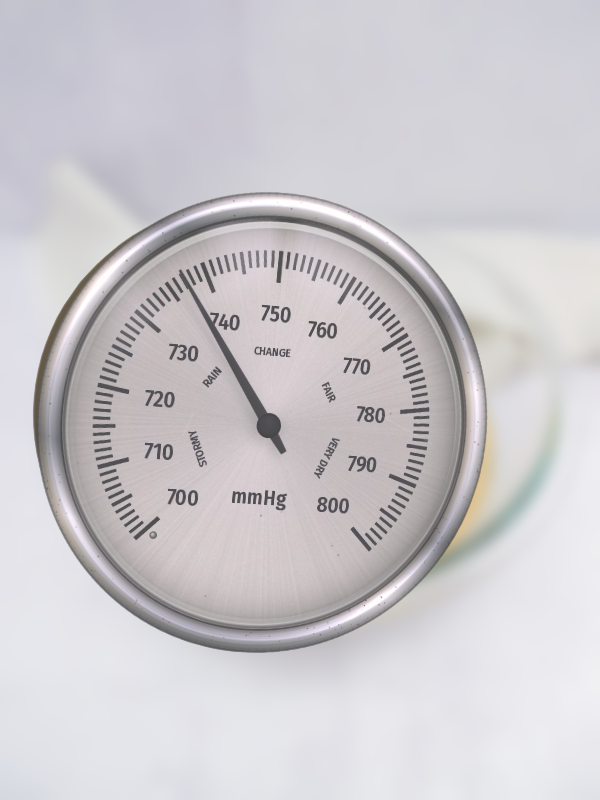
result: 737,mmHg
